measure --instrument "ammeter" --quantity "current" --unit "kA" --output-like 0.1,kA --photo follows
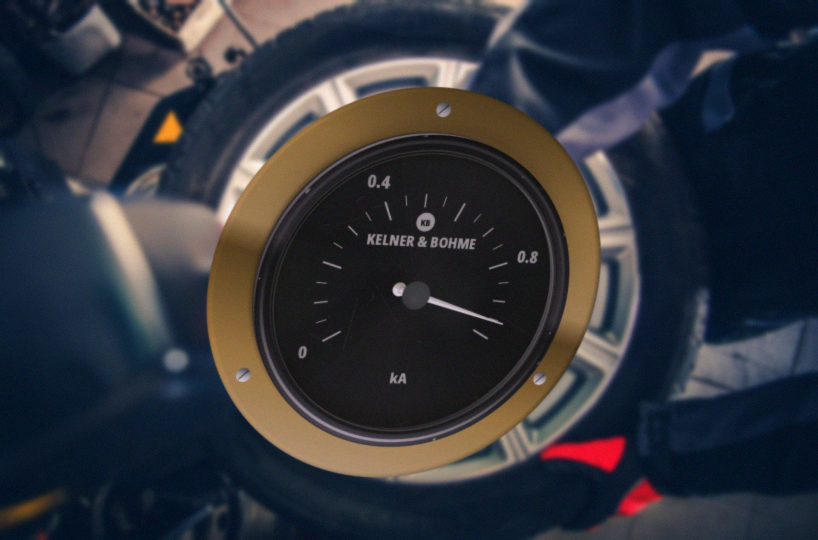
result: 0.95,kA
